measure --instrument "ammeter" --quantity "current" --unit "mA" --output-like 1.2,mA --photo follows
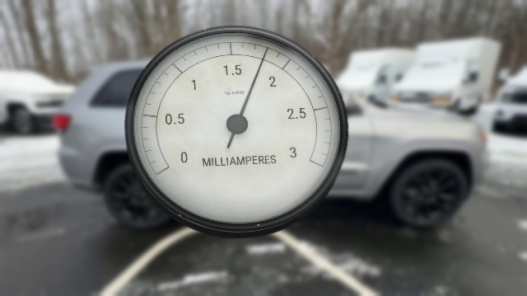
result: 1.8,mA
